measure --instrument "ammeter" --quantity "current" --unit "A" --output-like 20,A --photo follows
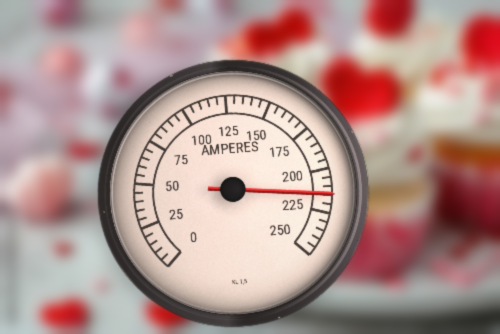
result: 215,A
